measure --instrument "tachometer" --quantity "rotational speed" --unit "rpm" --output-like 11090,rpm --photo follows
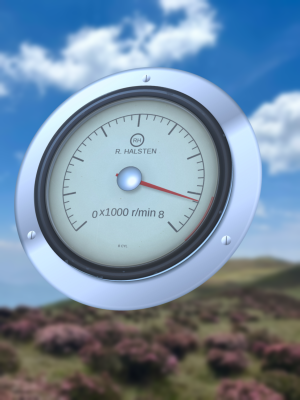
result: 7200,rpm
